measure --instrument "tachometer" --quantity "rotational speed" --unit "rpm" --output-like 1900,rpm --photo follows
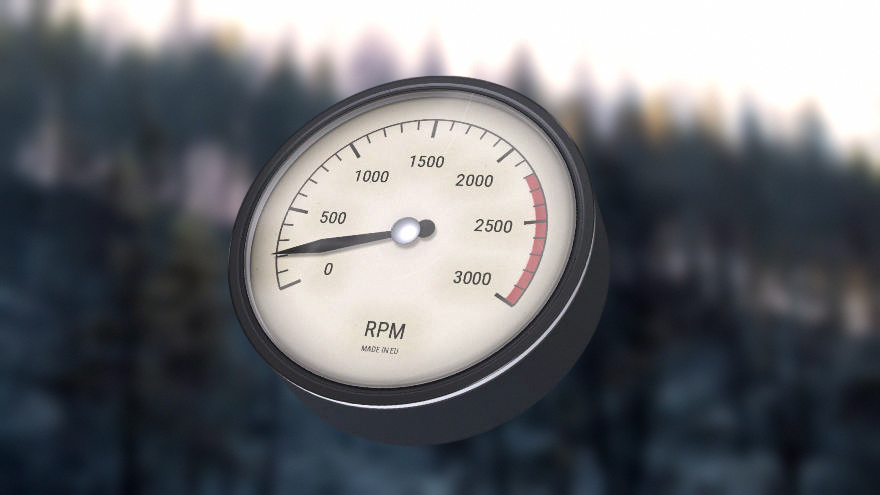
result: 200,rpm
